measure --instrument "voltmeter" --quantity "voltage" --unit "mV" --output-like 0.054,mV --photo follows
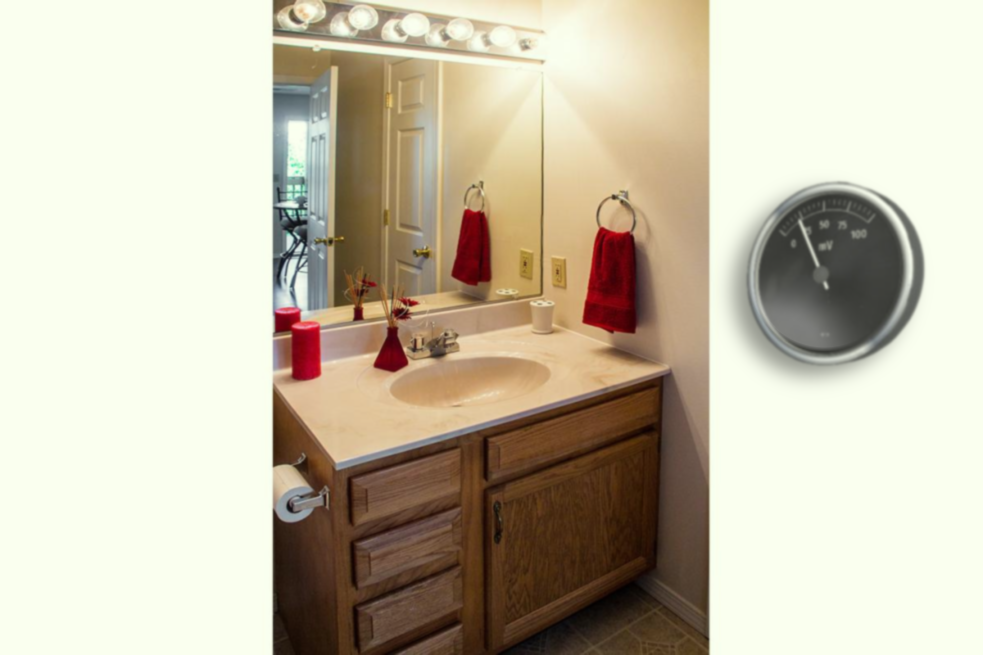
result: 25,mV
